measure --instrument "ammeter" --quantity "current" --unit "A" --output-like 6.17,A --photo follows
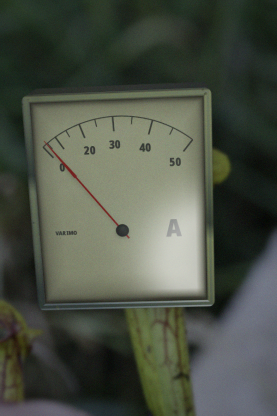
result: 5,A
